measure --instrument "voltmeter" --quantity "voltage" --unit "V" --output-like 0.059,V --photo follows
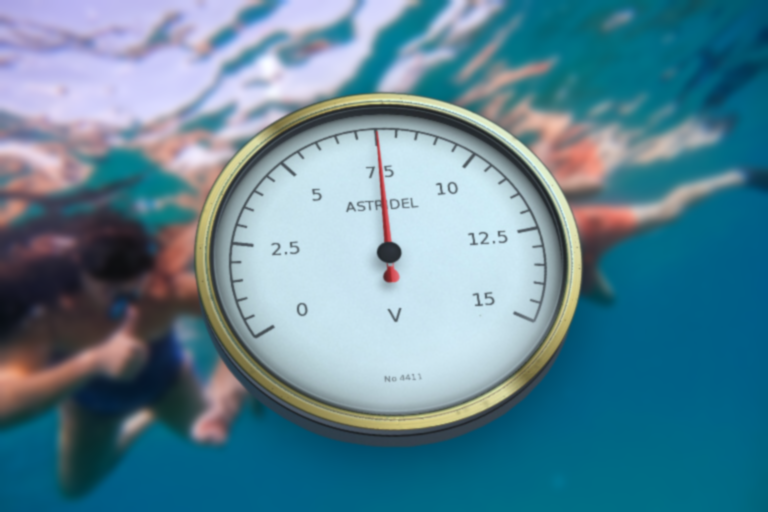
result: 7.5,V
